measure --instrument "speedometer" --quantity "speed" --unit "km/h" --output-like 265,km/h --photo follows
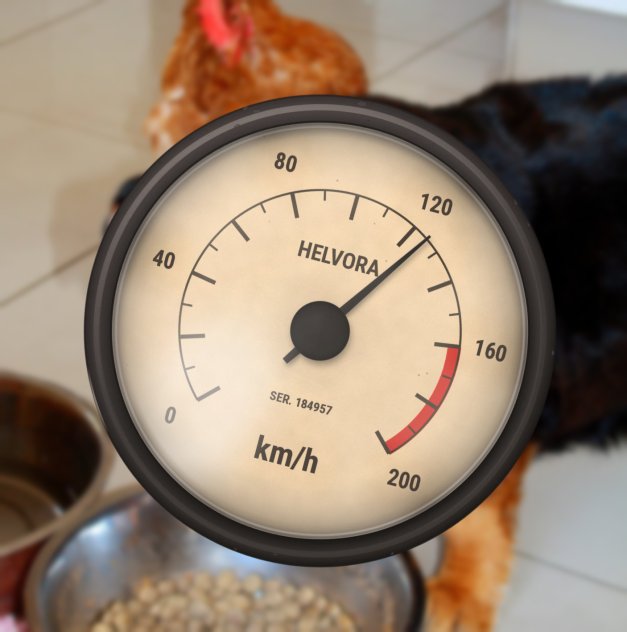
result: 125,km/h
